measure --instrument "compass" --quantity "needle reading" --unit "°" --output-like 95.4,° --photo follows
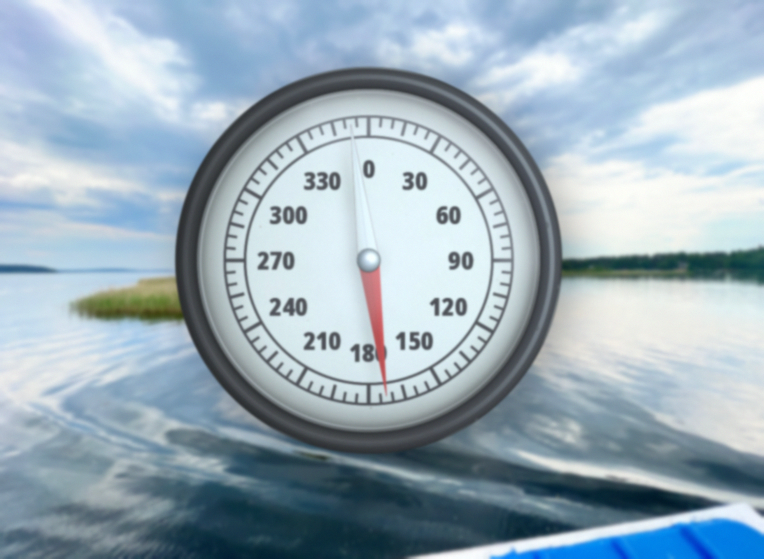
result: 172.5,°
